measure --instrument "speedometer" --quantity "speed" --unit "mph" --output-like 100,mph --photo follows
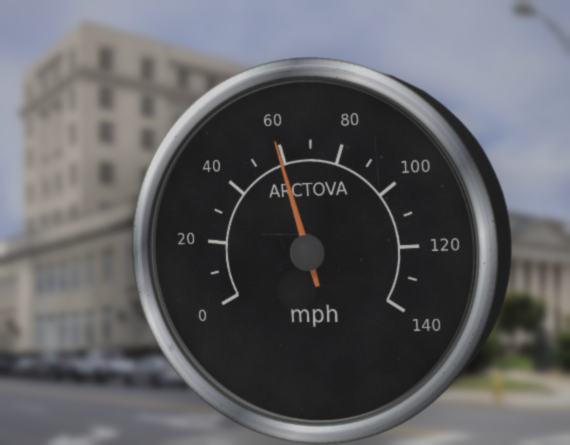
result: 60,mph
